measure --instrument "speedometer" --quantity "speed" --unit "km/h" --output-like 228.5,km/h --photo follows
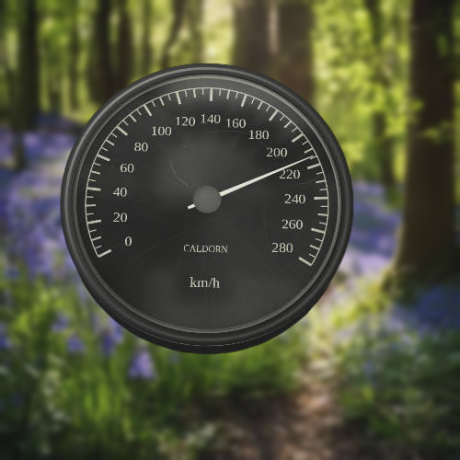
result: 215,km/h
